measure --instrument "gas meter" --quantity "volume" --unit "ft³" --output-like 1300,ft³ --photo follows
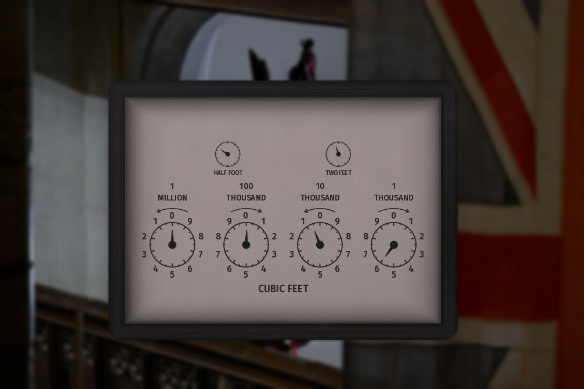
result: 600,ft³
